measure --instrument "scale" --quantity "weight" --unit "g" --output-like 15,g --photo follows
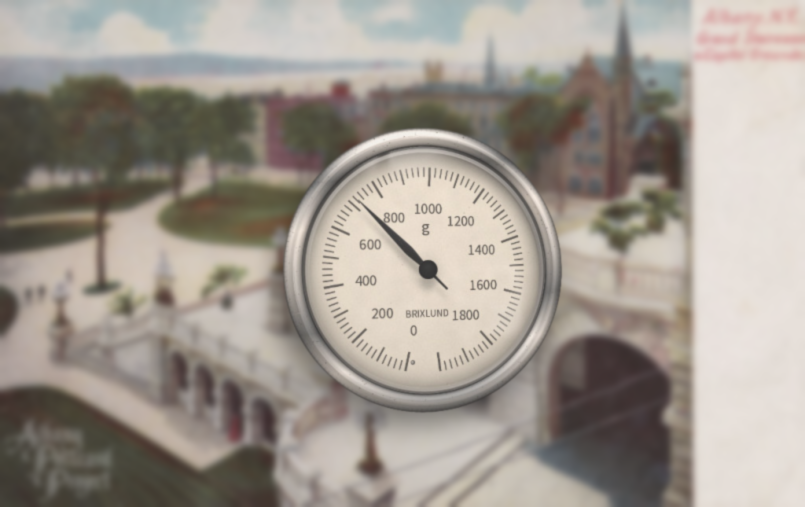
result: 720,g
